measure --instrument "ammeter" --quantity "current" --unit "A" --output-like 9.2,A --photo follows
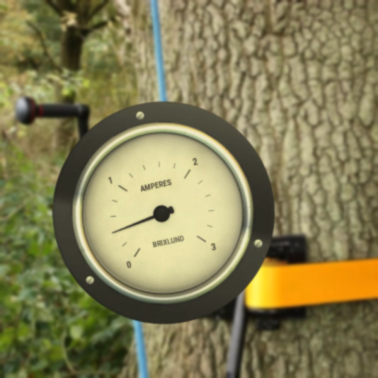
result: 0.4,A
